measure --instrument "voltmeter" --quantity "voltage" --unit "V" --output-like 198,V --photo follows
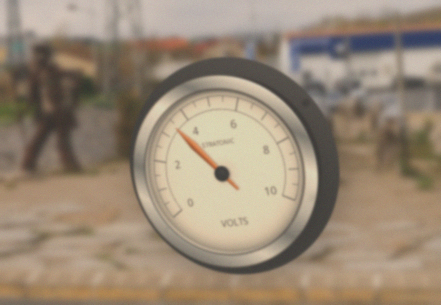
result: 3.5,V
